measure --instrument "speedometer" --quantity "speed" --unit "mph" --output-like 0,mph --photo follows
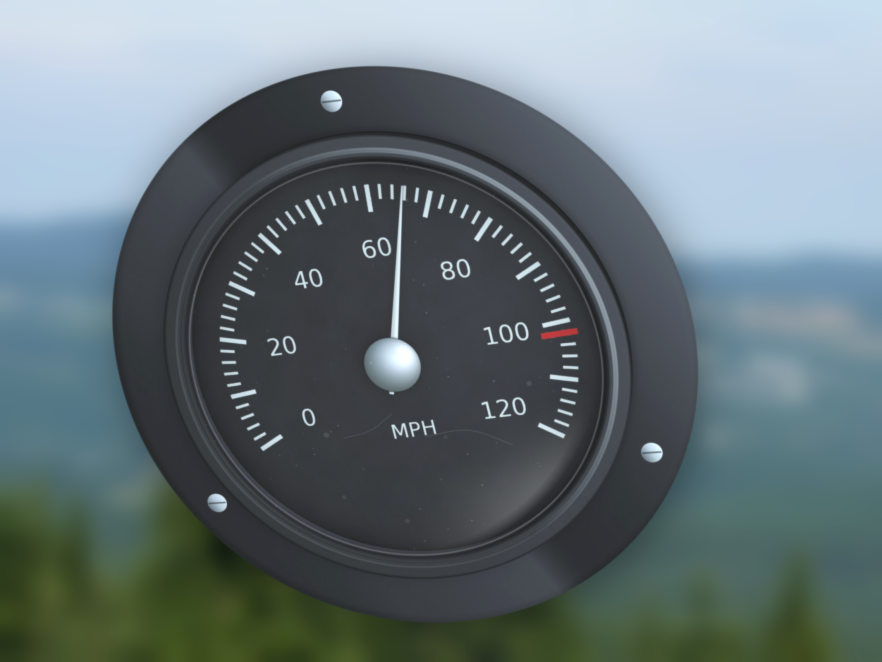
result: 66,mph
